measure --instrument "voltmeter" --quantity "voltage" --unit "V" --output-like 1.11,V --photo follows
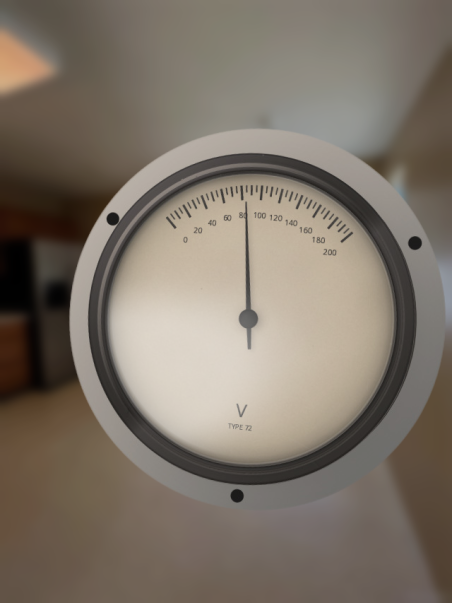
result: 85,V
